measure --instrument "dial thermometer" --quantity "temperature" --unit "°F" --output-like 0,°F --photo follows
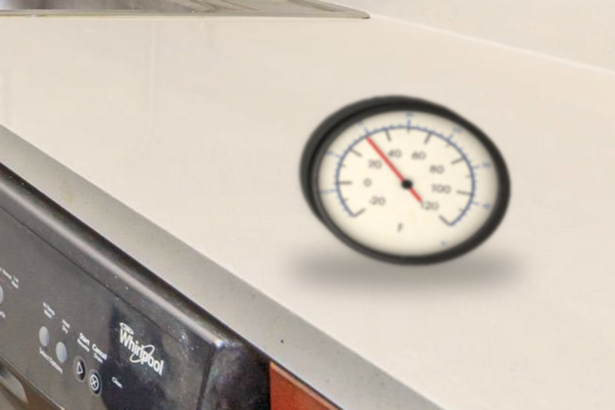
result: 30,°F
